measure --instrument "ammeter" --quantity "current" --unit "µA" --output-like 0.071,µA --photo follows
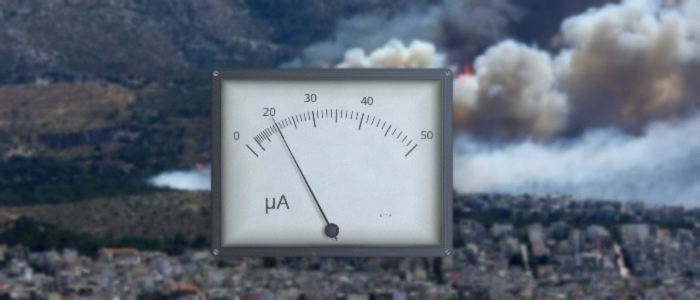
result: 20,µA
